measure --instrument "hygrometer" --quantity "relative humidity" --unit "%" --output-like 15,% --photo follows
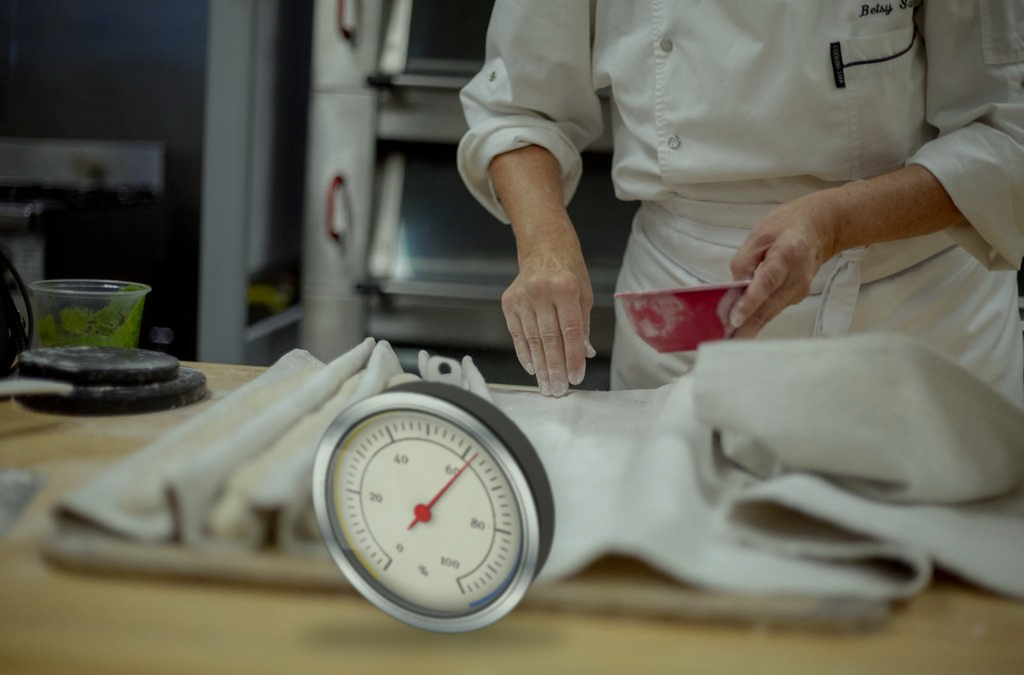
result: 62,%
